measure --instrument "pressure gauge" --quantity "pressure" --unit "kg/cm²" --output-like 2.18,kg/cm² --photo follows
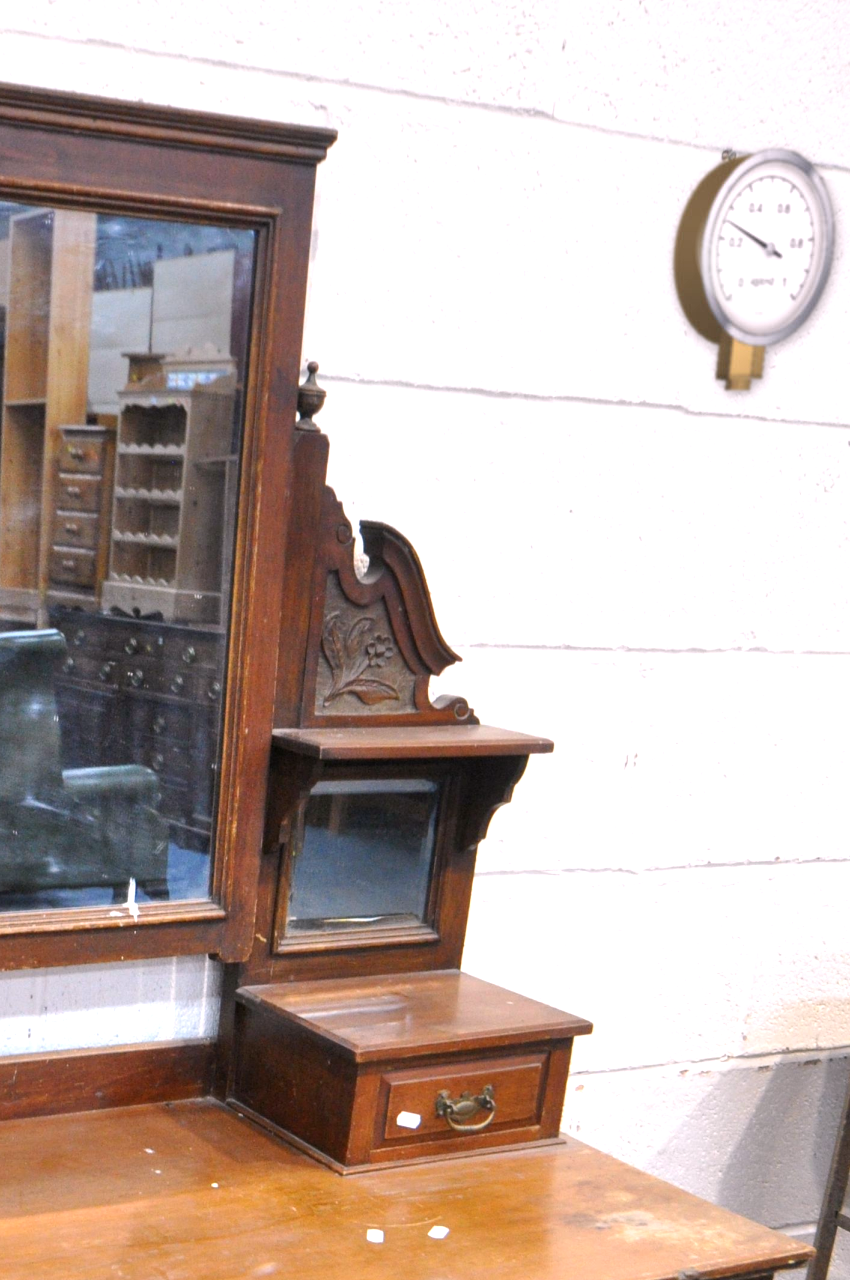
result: 0.25,kg/cm²
